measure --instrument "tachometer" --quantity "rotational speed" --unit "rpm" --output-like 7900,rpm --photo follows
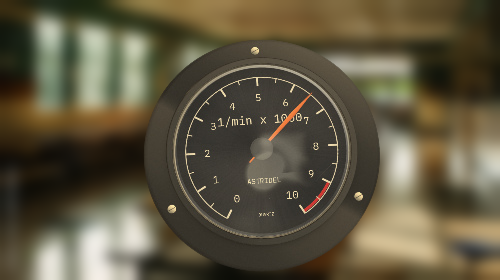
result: 6500,rpm
